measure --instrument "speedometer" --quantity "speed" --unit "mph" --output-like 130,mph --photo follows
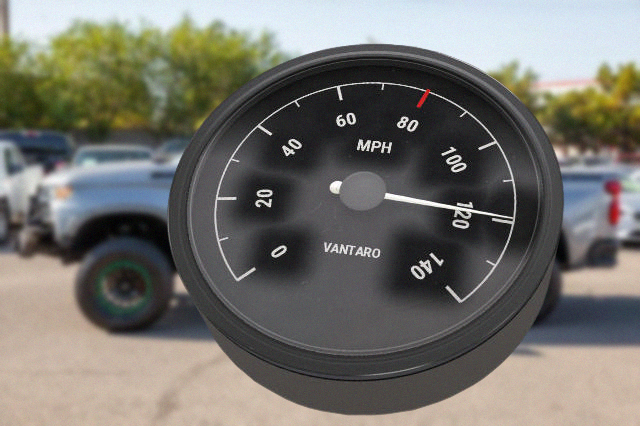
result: 120,mph
